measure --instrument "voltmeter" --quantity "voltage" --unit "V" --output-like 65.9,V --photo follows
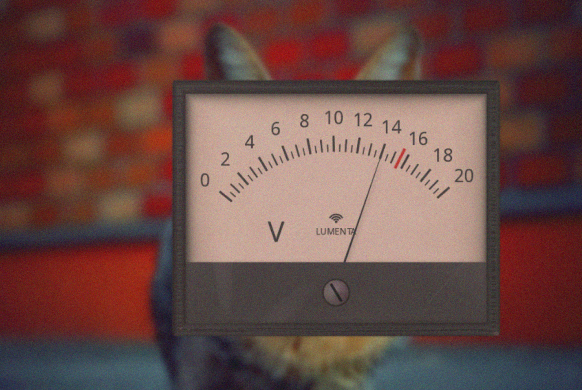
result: 14,V
